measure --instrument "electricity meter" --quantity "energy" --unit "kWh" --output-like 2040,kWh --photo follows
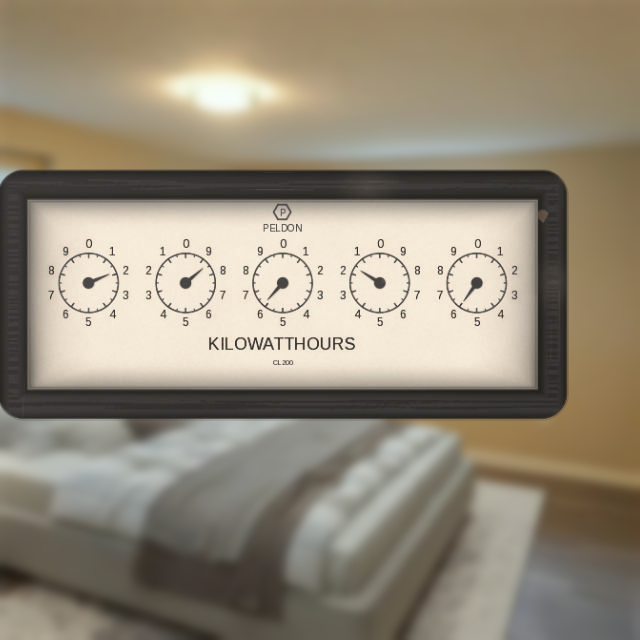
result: 18616,kWh
